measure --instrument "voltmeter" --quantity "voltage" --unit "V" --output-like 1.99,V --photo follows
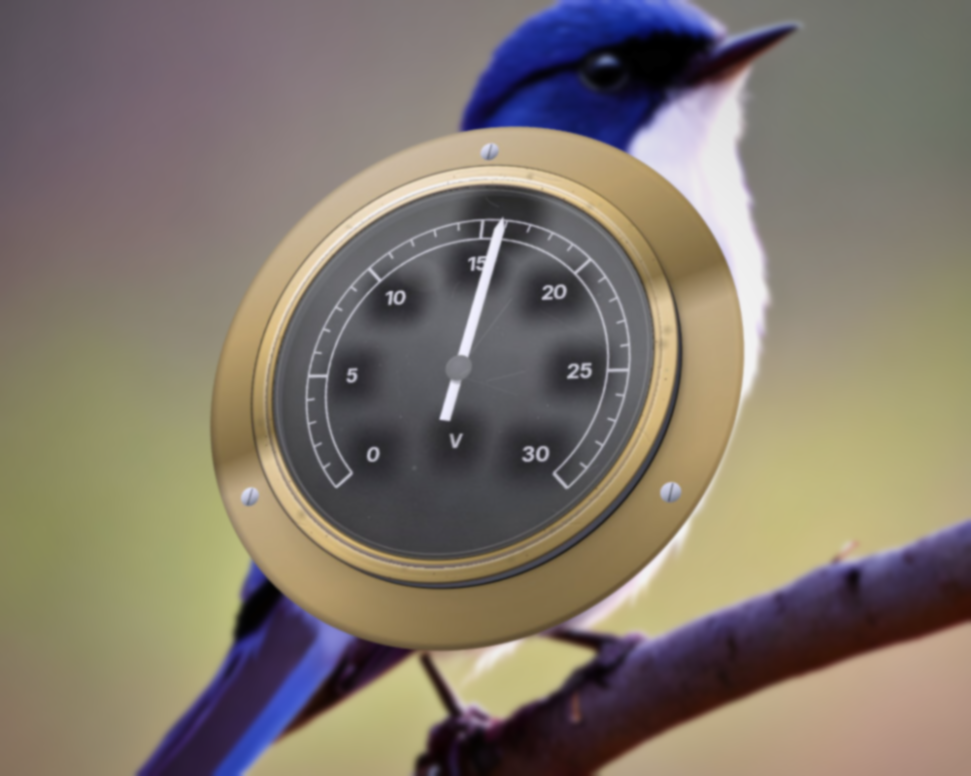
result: 16,V
